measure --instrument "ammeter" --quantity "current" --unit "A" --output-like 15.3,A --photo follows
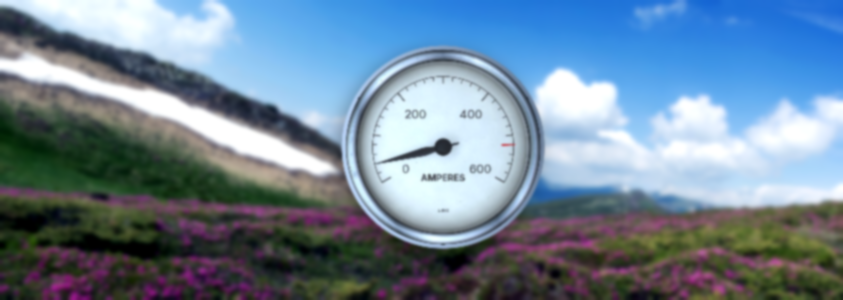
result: 40,A
